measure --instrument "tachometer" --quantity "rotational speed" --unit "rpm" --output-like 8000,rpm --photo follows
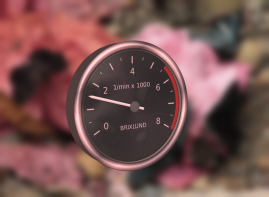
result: 1500,rpm
